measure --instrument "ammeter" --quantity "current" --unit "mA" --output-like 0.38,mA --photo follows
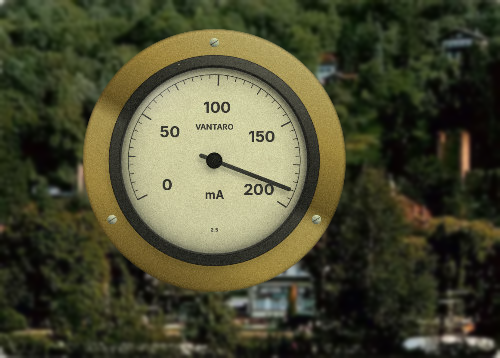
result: 190,mA
